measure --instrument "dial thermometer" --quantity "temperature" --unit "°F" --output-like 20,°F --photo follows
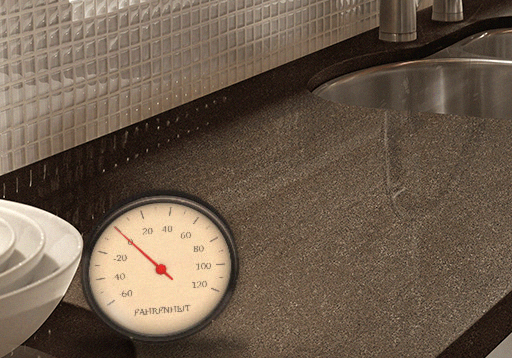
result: 0,°F
